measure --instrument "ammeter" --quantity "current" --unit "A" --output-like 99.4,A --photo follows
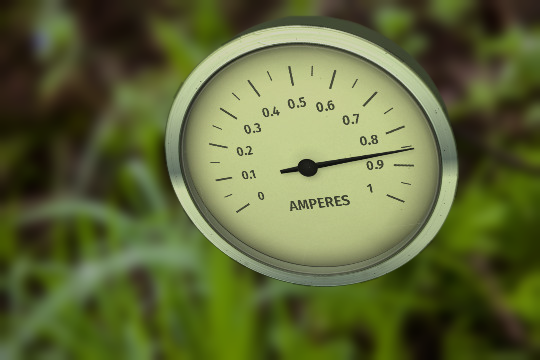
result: 0.85,A
